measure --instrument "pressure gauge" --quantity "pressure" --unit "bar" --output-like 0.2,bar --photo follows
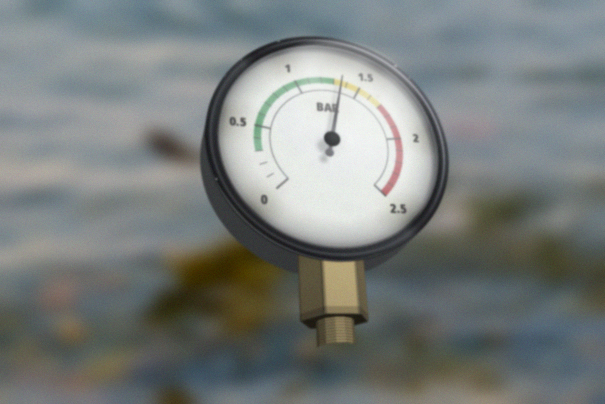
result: 1.35,bar
